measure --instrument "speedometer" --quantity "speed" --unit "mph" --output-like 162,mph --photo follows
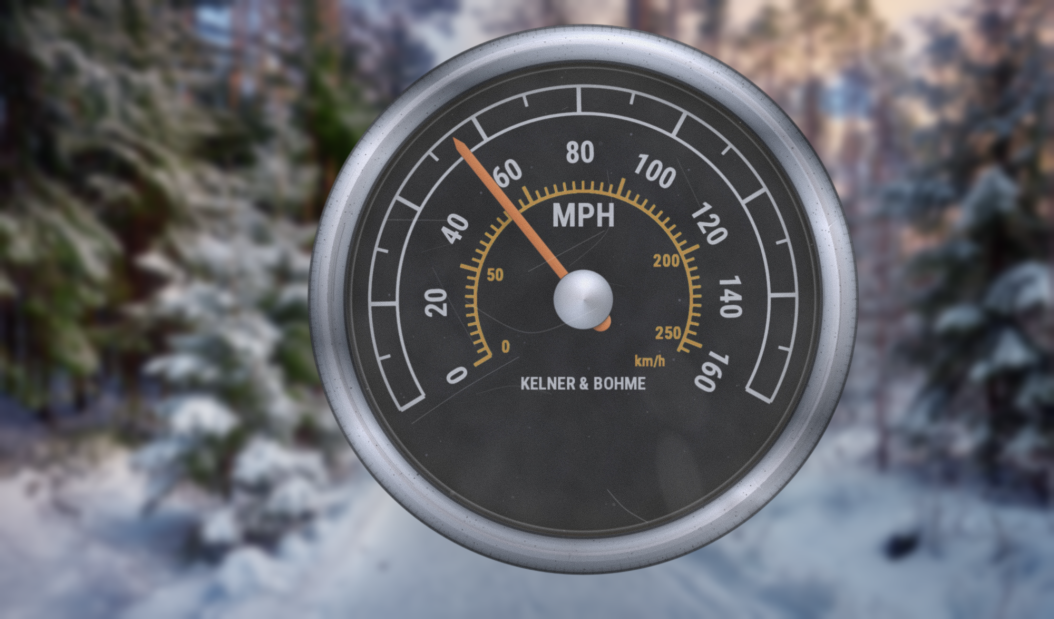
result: 55,mph
